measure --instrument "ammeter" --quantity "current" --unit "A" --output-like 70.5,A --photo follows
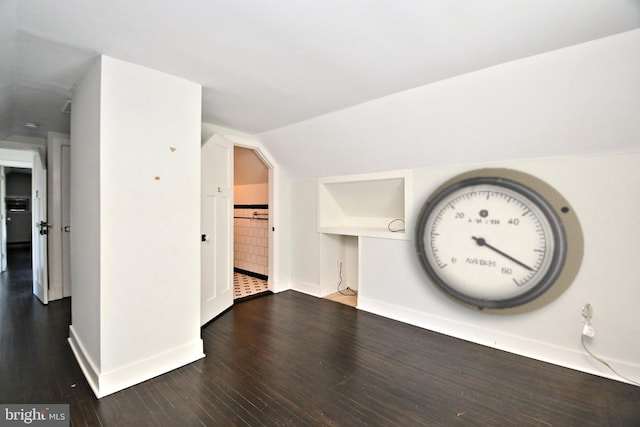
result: 55,A
